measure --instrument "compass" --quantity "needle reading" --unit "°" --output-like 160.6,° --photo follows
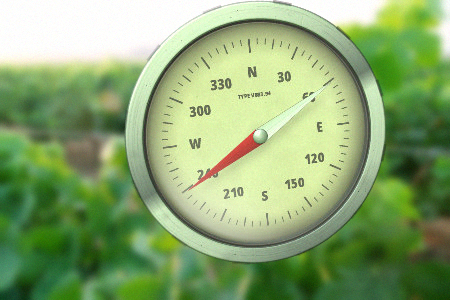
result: 240,°
